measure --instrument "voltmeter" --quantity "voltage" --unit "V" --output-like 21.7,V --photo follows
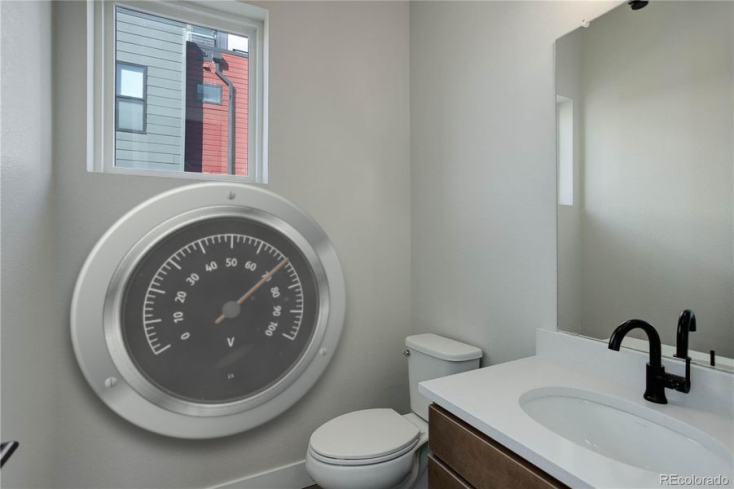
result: 70,V
